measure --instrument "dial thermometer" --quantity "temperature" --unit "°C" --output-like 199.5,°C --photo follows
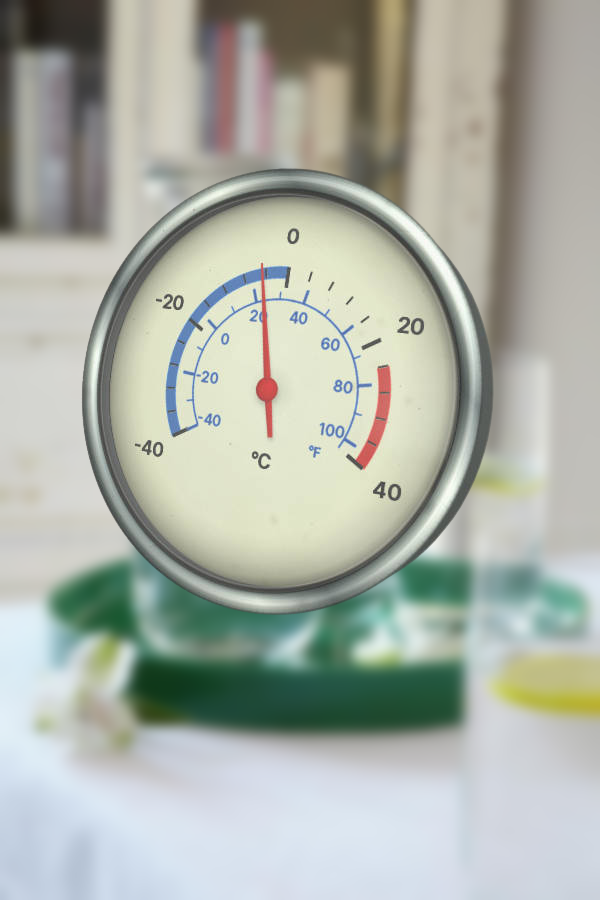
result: -4,°C
